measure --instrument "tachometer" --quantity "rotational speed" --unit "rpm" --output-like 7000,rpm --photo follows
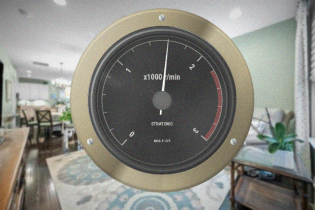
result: 1600,rpm
